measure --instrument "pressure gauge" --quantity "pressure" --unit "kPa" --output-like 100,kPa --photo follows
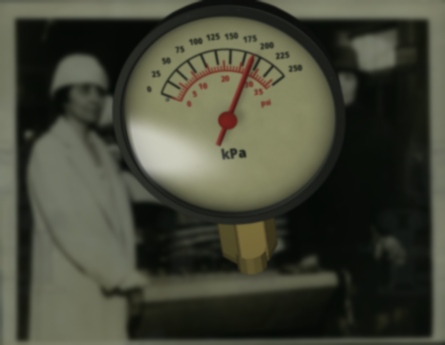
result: 187.5,kPa
